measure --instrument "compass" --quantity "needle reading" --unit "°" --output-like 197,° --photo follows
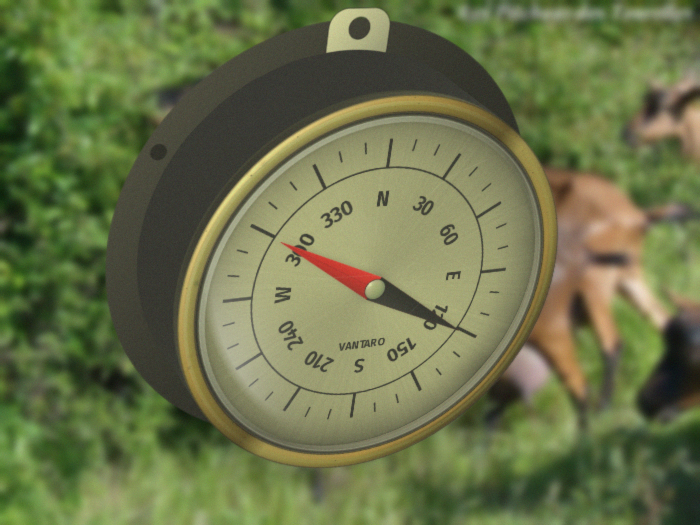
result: 300,°
